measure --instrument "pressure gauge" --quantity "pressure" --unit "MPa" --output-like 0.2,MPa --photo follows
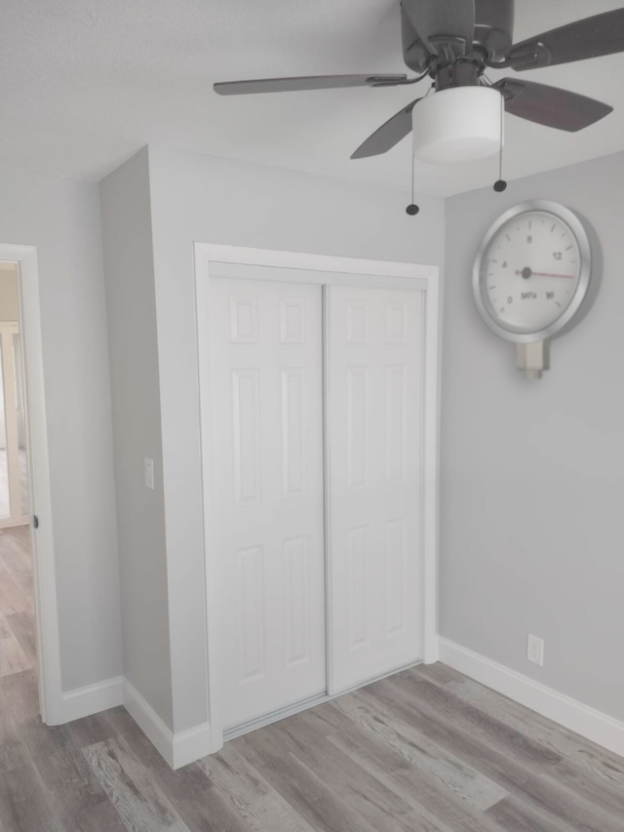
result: 14,MPa
